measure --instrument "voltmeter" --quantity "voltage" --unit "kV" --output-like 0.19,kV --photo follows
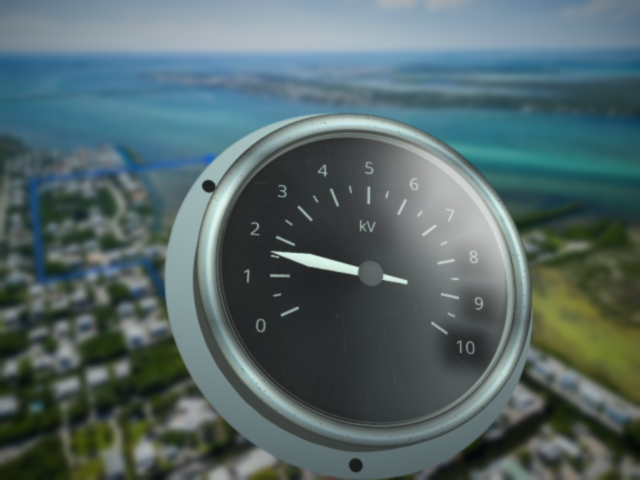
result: 1.5,kV
